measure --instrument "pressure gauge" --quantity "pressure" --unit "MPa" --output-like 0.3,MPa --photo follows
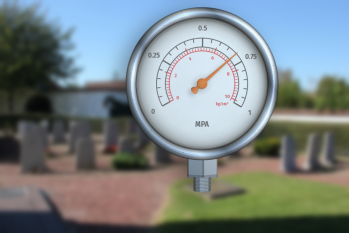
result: 0.7,MPa
